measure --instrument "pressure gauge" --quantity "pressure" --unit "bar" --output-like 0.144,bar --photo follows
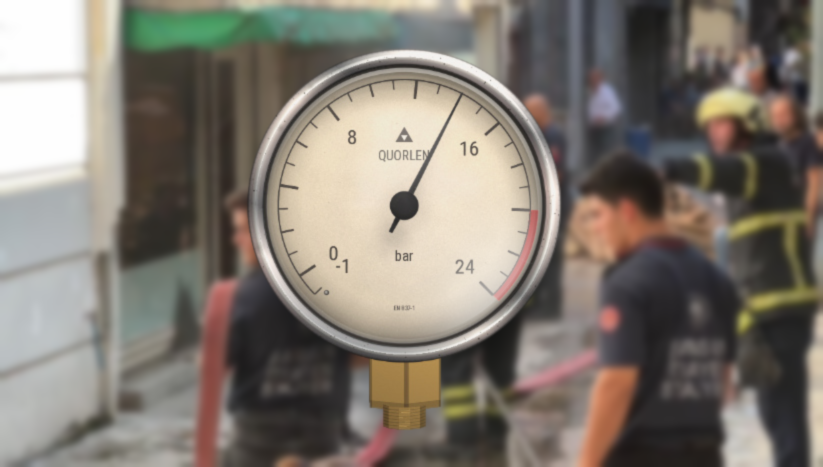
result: 14,bar
